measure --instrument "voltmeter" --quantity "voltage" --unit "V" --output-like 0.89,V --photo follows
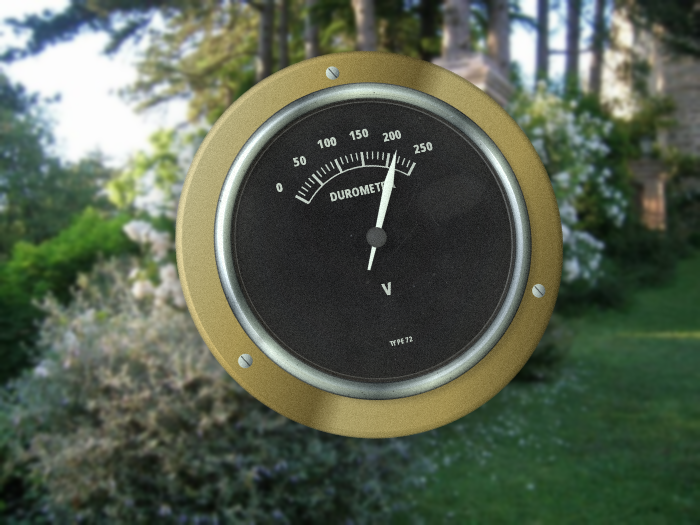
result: 210,V
